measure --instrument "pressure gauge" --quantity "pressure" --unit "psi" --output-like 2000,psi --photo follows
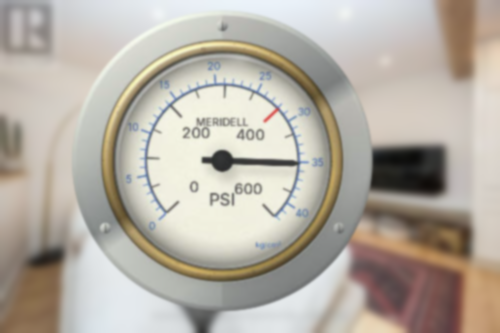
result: 500,psi
